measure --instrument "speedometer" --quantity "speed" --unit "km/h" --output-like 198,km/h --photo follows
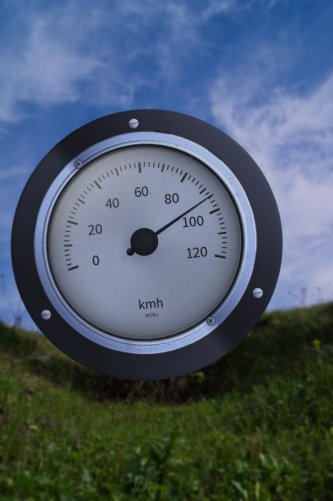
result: 94,km/h
